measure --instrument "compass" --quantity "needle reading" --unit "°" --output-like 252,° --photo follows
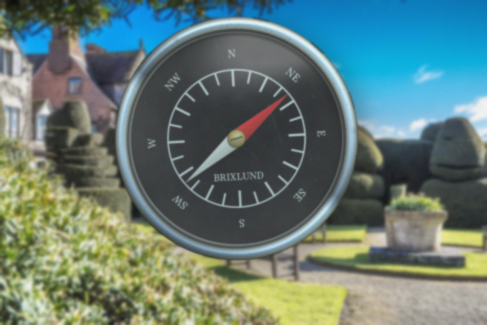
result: 52.5,°
